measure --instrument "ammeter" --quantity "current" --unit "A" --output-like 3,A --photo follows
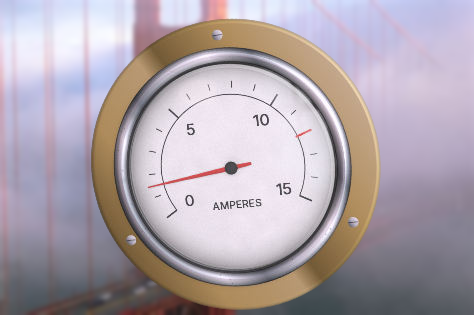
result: 1.5,A
